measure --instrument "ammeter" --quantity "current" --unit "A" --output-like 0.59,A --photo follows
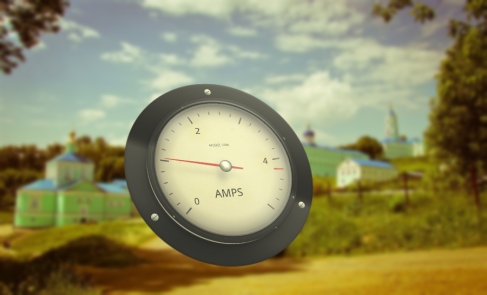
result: 1,A
